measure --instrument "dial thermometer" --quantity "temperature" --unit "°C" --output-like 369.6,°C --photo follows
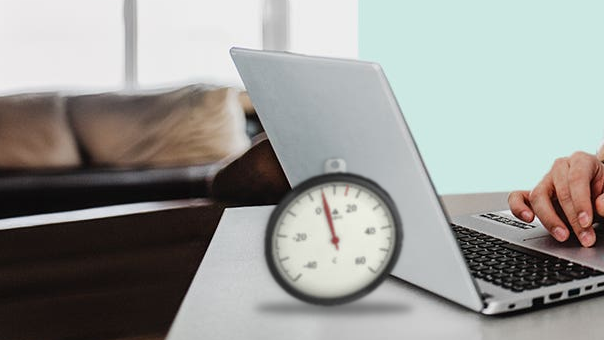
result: 5,°C
